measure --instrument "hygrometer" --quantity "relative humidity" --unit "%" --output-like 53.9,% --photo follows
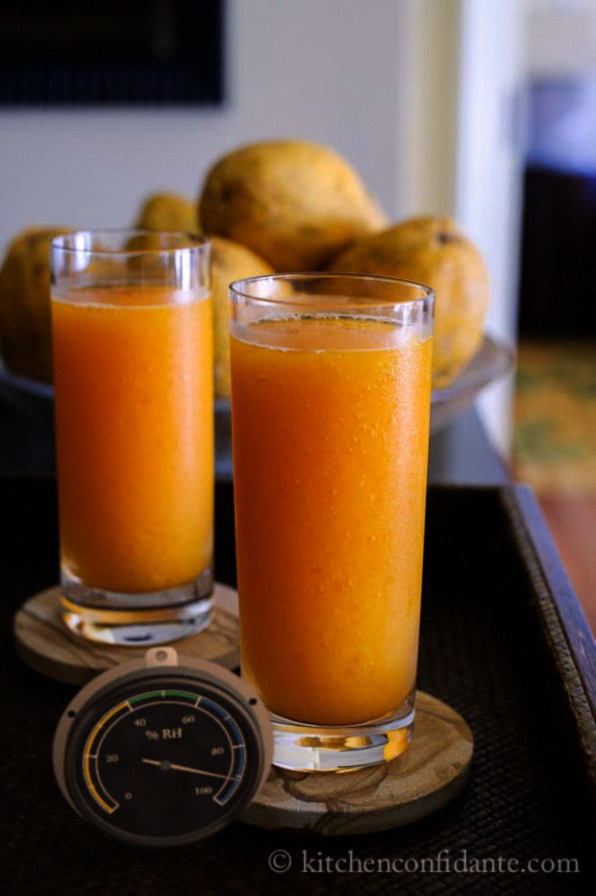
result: 90,%
